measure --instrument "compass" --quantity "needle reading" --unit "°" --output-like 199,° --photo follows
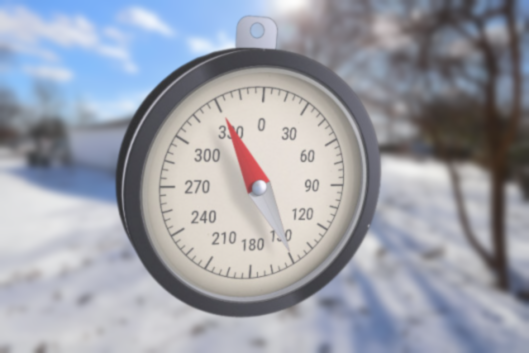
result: 330,°
